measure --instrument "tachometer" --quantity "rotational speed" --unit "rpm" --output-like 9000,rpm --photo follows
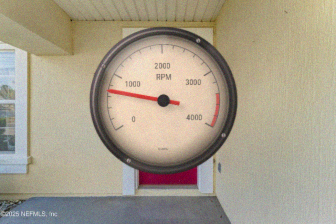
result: 700,rpm
